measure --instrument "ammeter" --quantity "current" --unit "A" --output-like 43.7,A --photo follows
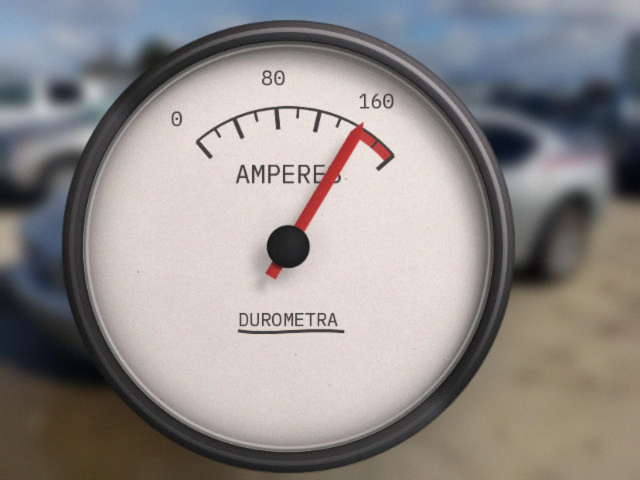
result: 160,A
